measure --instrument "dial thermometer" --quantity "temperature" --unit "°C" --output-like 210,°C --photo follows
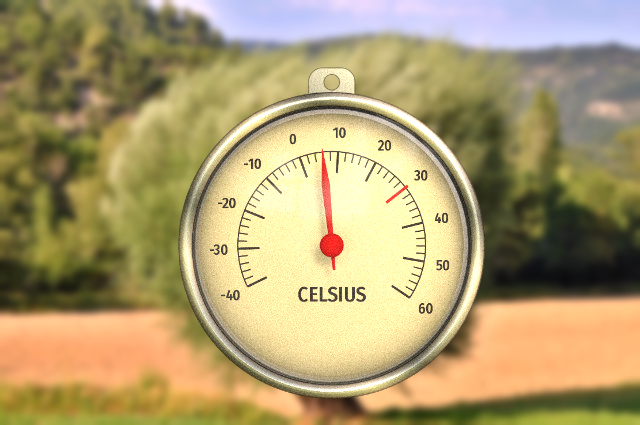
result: 6,°C
